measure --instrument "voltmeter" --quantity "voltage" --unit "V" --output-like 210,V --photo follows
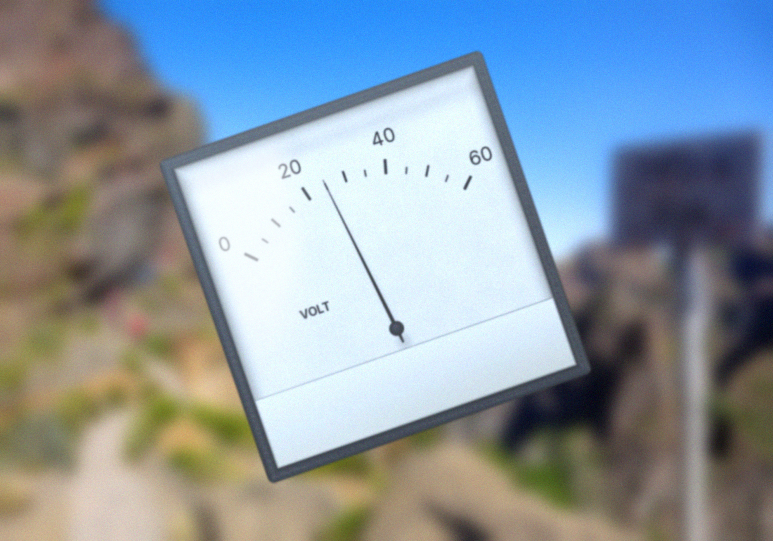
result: 25,V
